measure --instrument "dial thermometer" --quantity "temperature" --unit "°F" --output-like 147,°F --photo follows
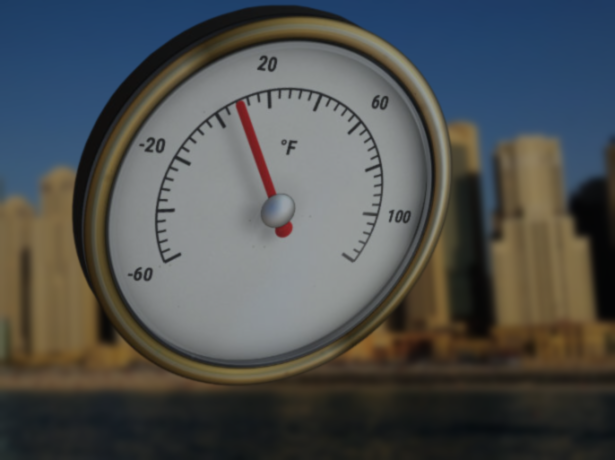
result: 8,°F
